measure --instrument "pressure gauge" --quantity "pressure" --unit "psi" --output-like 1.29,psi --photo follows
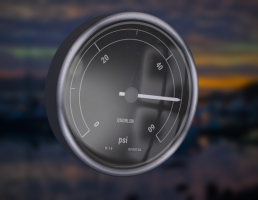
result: 50,psi
